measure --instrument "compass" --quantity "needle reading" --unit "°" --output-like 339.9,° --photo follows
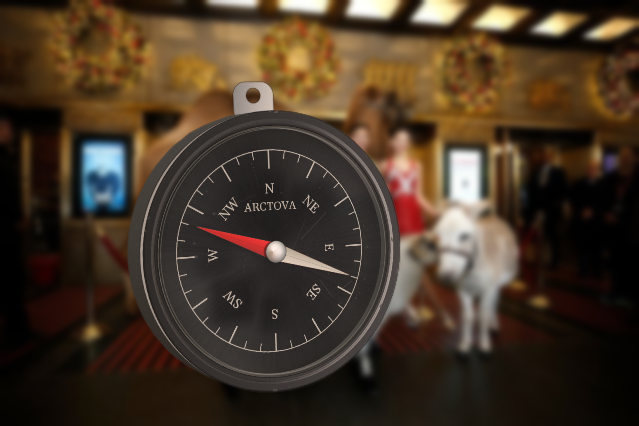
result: 290,°
